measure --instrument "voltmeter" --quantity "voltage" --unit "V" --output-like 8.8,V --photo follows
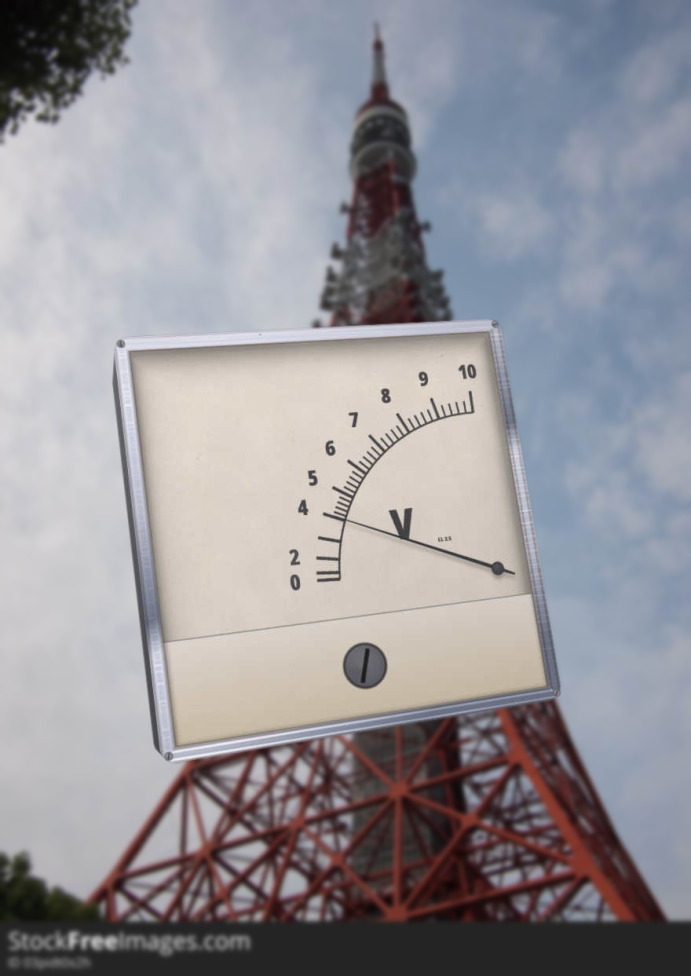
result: 4,V
